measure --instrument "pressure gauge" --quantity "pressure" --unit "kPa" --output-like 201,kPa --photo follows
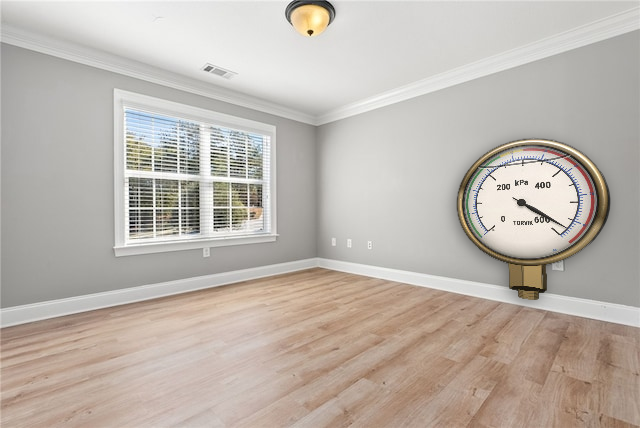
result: 575,kPa
